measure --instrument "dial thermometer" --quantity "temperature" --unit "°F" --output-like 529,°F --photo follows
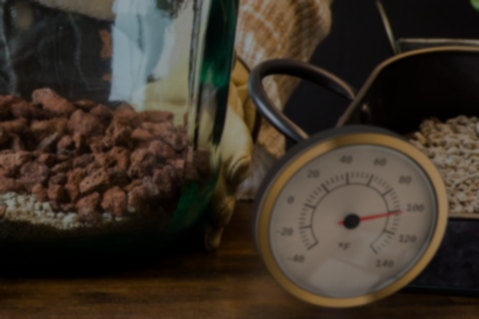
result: 100,°F
